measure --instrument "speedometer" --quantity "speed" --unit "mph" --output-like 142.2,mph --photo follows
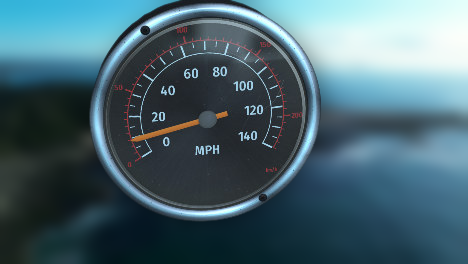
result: 10,mph
